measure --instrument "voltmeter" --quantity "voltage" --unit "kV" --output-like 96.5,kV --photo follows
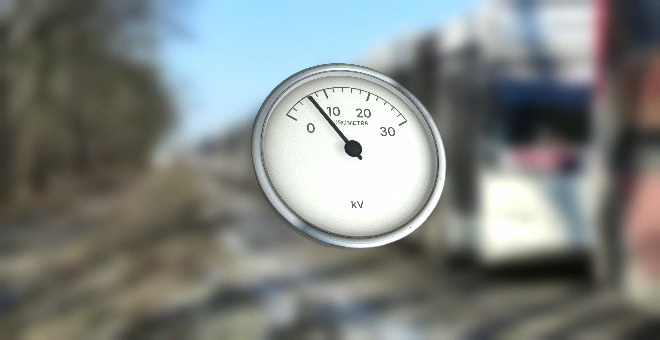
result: 6,kV
